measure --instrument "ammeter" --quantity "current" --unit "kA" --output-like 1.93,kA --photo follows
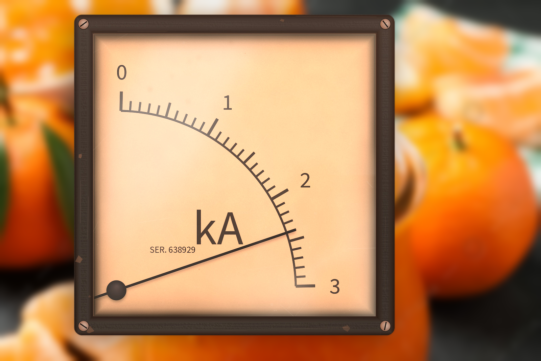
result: 2.4,kA
